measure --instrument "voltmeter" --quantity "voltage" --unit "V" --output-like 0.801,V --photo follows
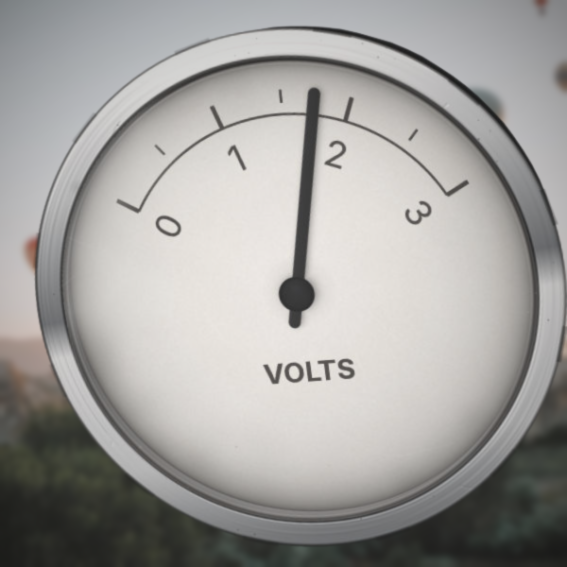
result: 1.75,V
